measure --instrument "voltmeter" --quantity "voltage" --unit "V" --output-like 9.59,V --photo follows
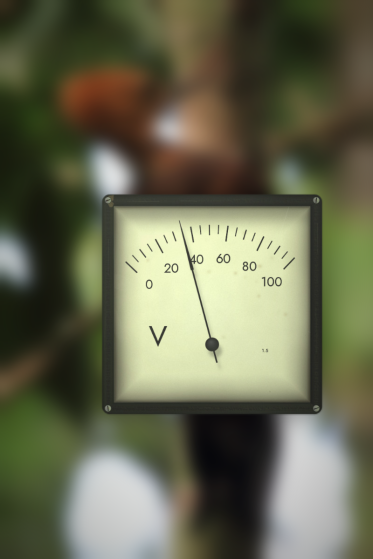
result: 35,V
